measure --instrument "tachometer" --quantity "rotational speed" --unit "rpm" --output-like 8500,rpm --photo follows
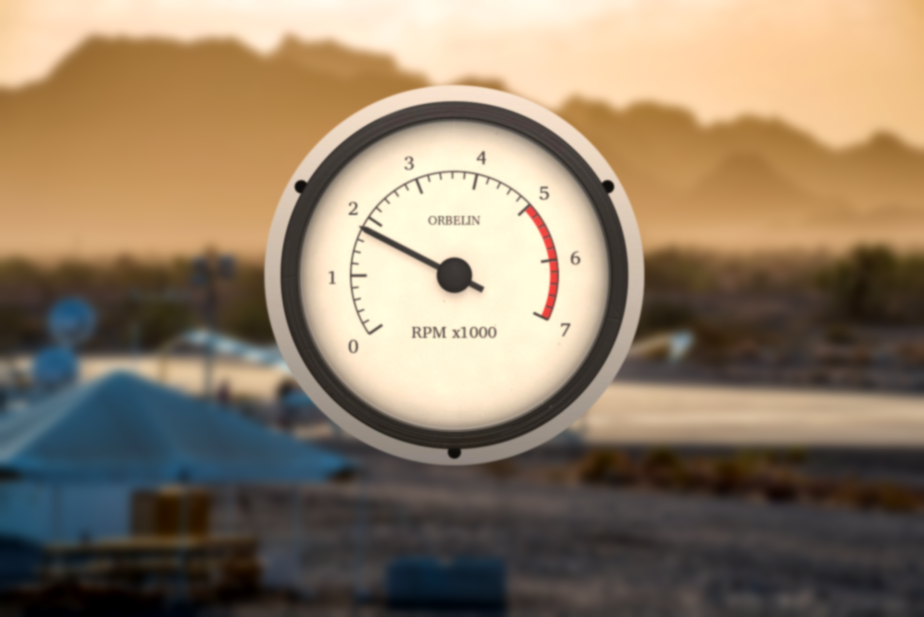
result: 1800,rpm
